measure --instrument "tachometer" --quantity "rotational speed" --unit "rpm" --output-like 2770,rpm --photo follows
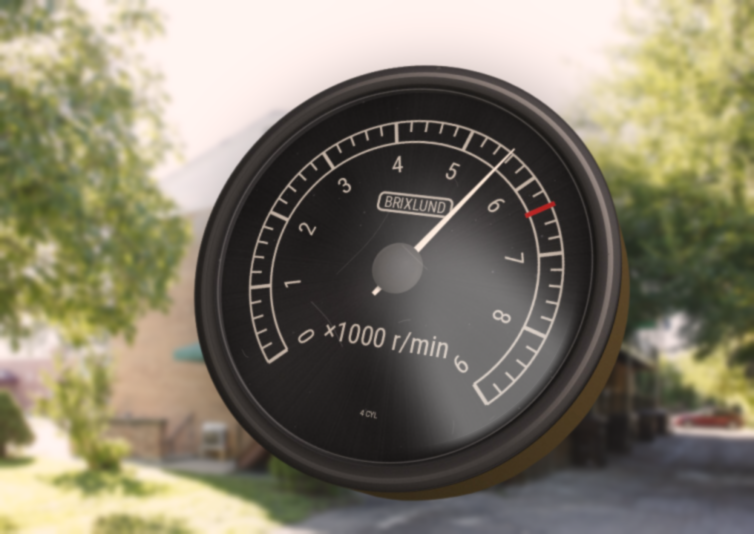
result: 5600,rpm
